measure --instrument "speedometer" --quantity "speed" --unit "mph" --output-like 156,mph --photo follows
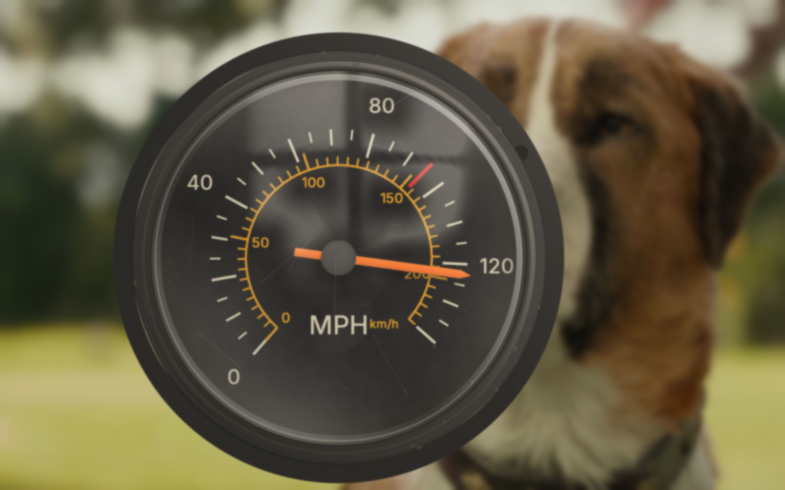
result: 122.5,mph
